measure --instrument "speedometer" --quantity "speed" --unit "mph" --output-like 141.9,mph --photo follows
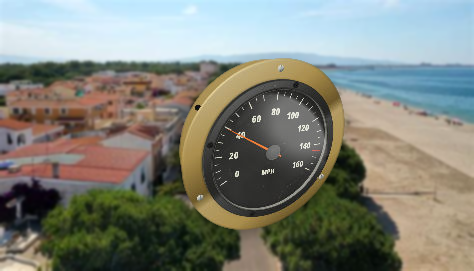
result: 40,mph
